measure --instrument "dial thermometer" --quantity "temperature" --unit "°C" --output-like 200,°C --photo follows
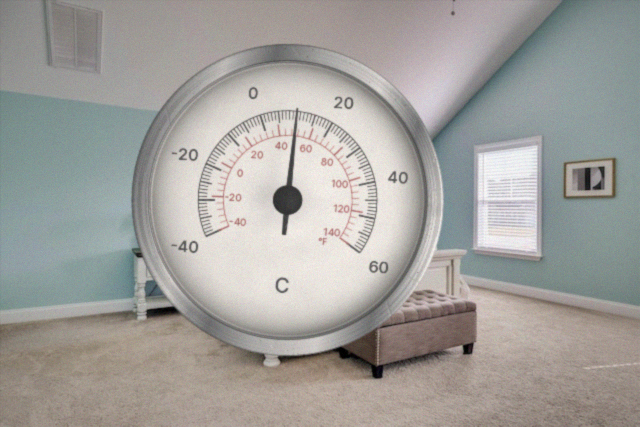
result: 10,°C
